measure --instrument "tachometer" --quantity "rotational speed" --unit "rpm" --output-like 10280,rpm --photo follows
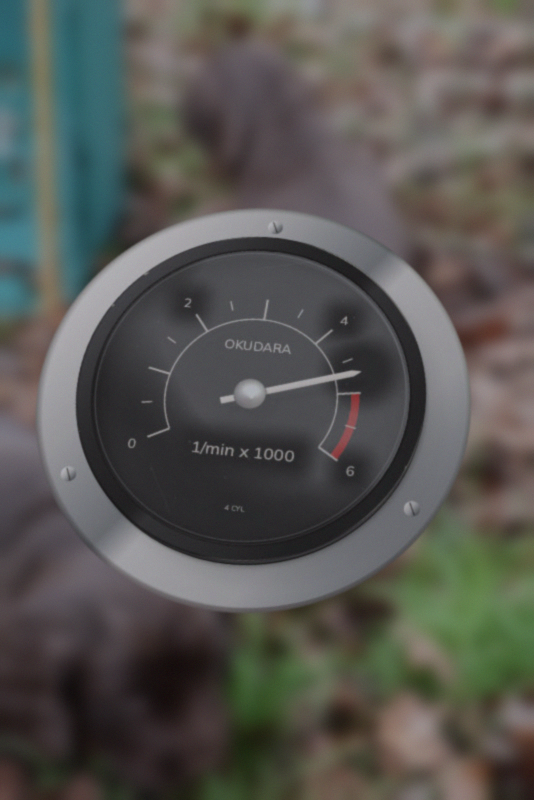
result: 4750,rpm
